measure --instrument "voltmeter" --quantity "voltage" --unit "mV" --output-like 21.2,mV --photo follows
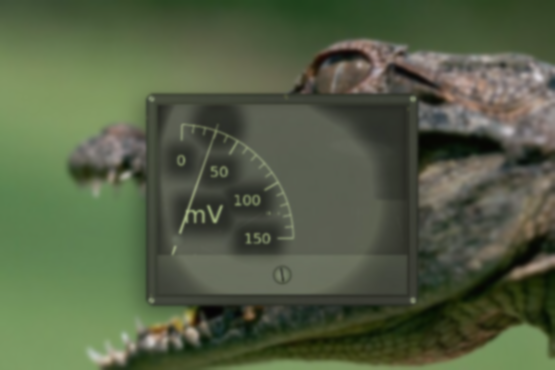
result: 30,mV
